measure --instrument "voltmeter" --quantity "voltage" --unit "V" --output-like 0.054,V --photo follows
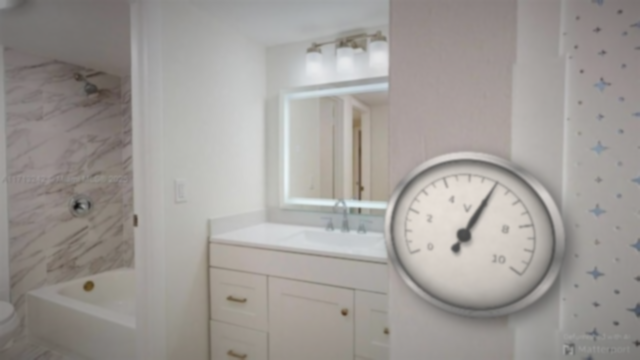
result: 6,V
